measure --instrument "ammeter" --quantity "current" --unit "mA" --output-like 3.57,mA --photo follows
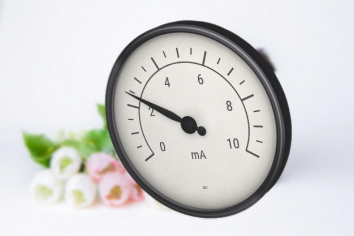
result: 2.5,mA
